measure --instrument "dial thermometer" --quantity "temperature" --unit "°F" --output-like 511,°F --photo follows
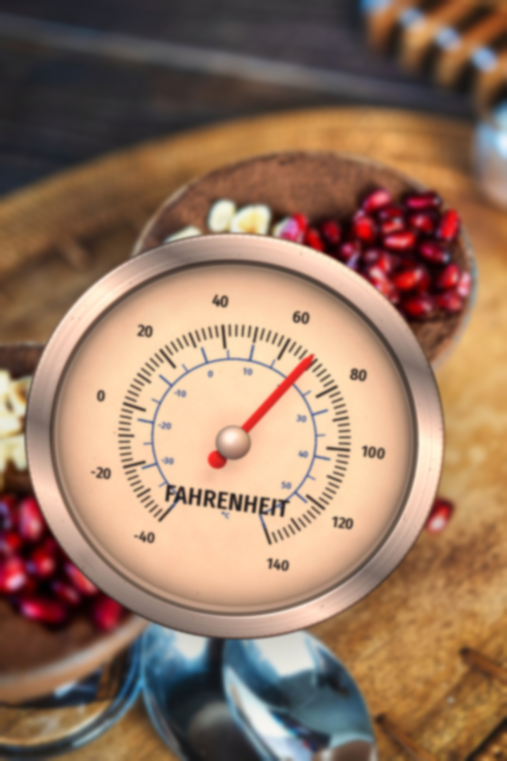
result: 68,°F
